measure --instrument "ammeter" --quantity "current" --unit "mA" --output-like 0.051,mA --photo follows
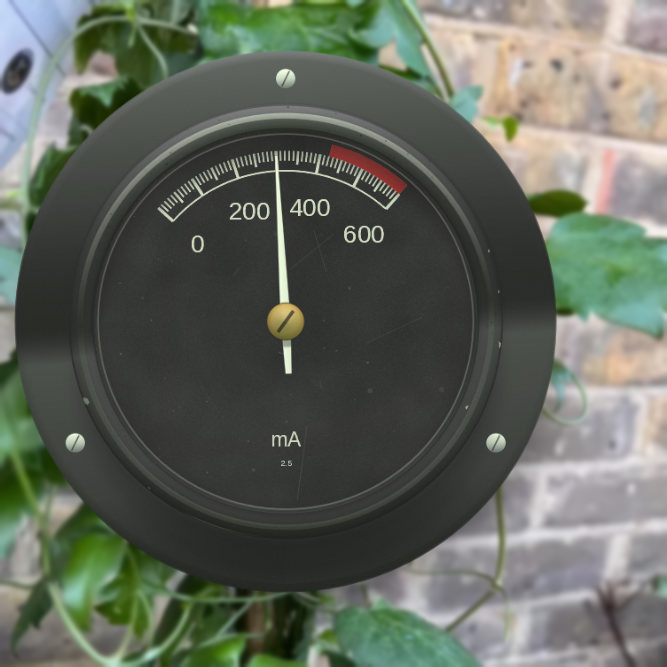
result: 300,mA
